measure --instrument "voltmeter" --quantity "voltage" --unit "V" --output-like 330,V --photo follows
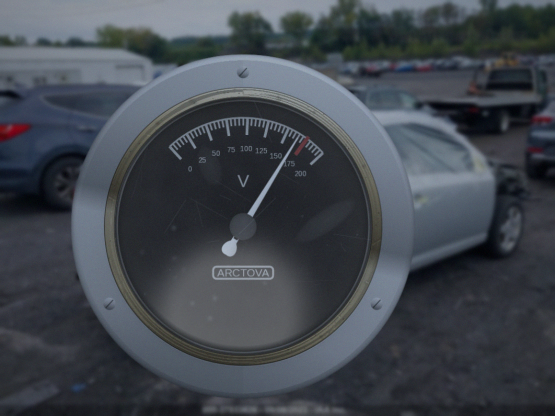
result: 165,V
